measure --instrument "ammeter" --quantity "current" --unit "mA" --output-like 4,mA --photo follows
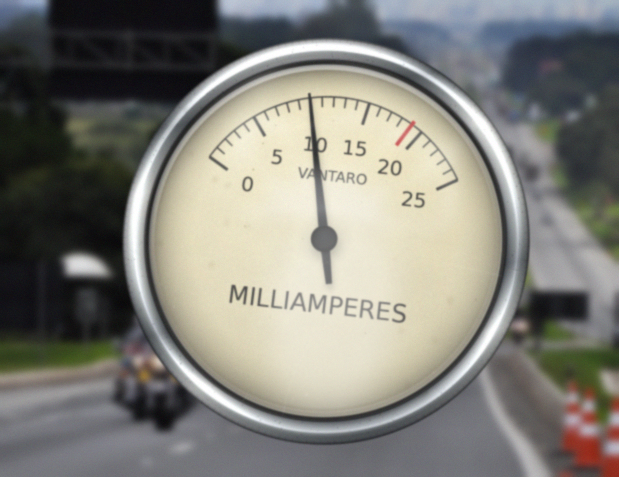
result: 10,mA
